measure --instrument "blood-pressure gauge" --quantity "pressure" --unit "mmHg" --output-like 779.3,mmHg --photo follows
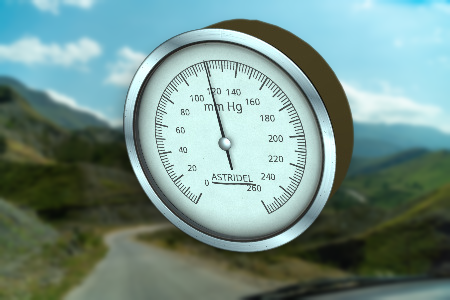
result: 120,mmHg
